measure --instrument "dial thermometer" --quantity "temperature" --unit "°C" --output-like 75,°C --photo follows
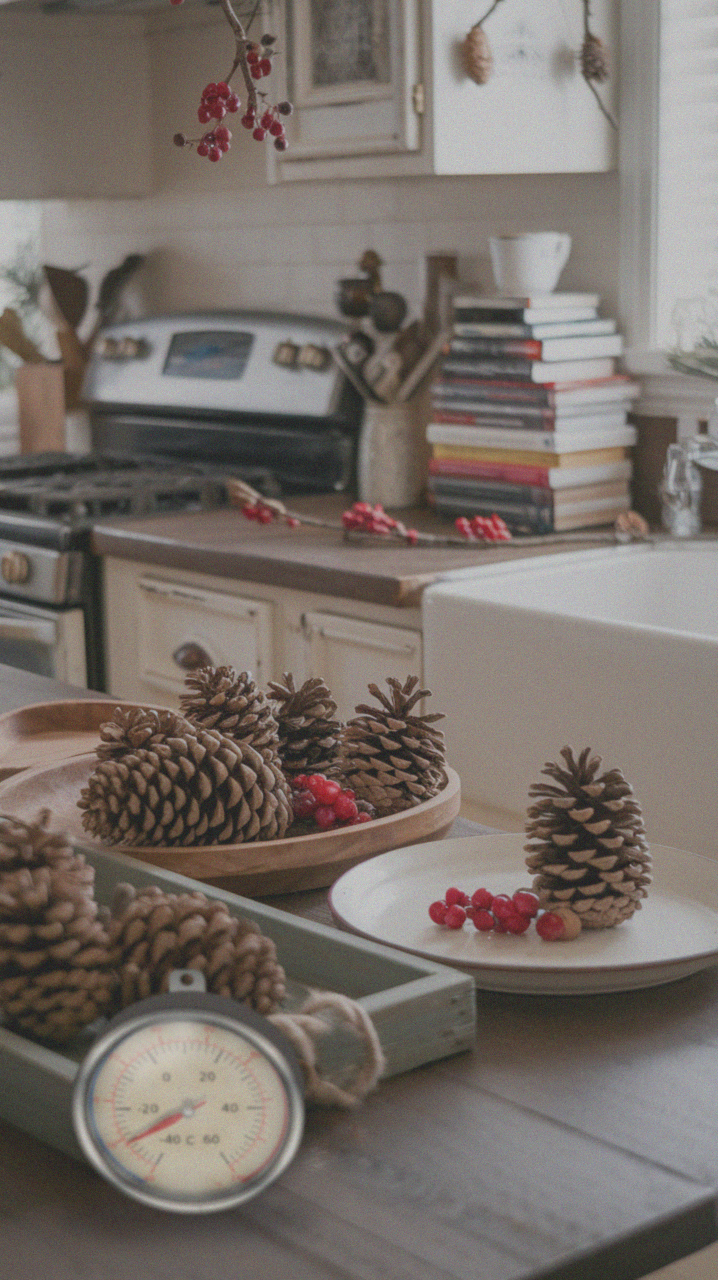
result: -30,°C
